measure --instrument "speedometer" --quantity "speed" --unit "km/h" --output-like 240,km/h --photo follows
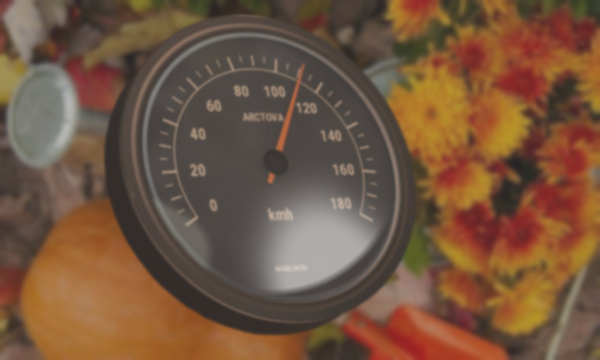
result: 110,km/h
